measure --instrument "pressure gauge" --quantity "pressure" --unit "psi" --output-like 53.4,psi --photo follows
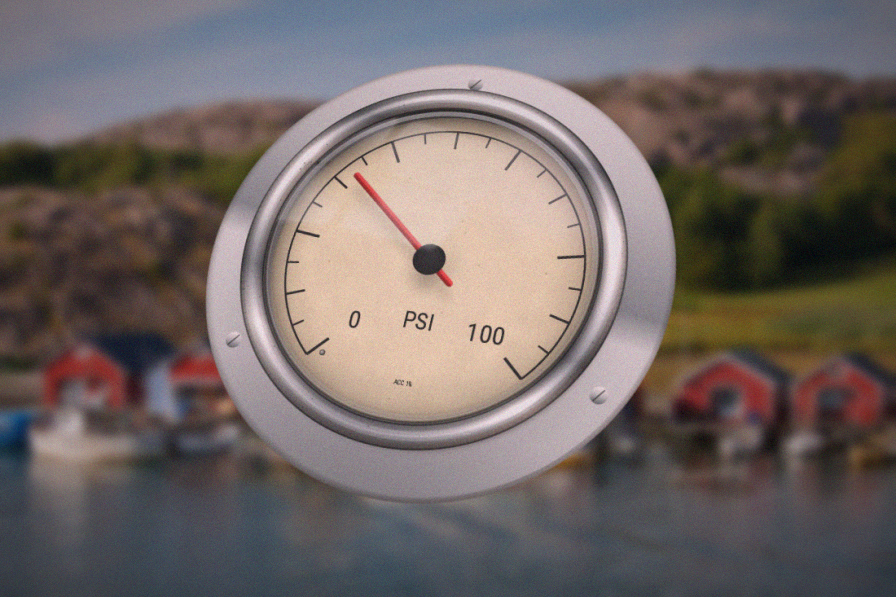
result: 32.5,psi
